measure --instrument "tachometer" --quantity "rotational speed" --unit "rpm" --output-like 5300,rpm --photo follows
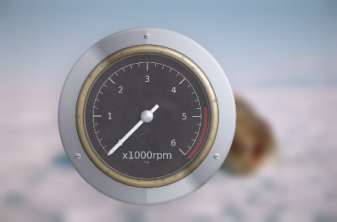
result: 0,rpm
